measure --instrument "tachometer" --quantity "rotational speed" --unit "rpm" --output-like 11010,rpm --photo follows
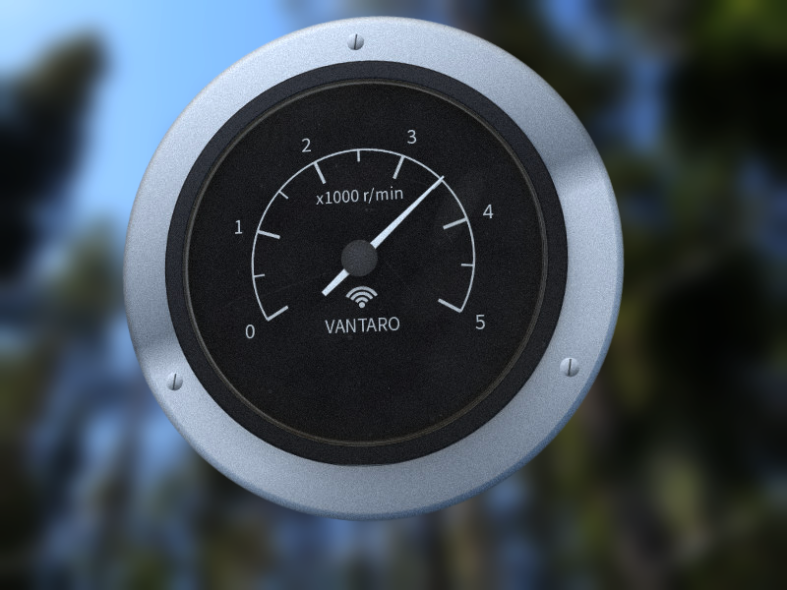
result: 3500,rpm
